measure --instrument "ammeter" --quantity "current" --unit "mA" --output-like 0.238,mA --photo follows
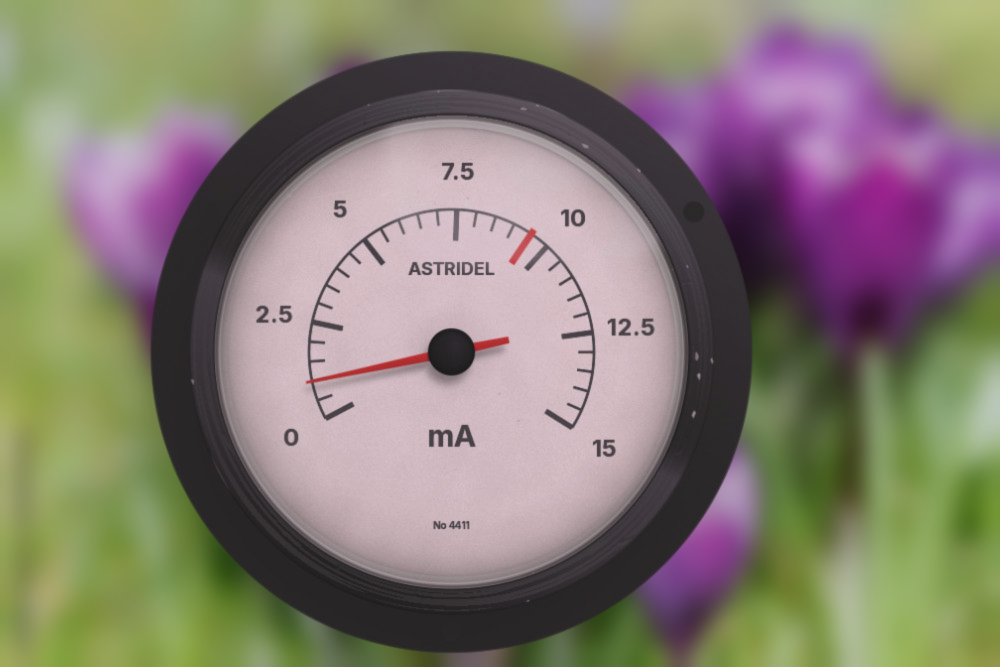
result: 1,mA
